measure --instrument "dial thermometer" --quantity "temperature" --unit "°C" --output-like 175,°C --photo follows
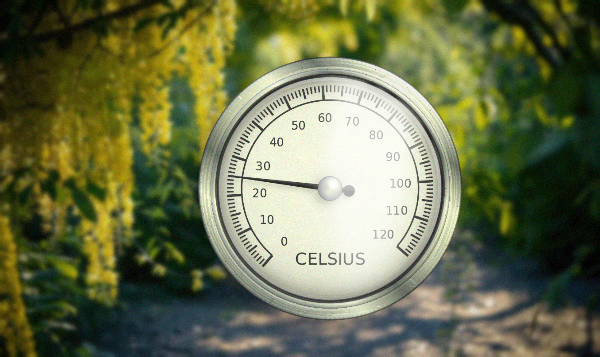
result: 25,°C
